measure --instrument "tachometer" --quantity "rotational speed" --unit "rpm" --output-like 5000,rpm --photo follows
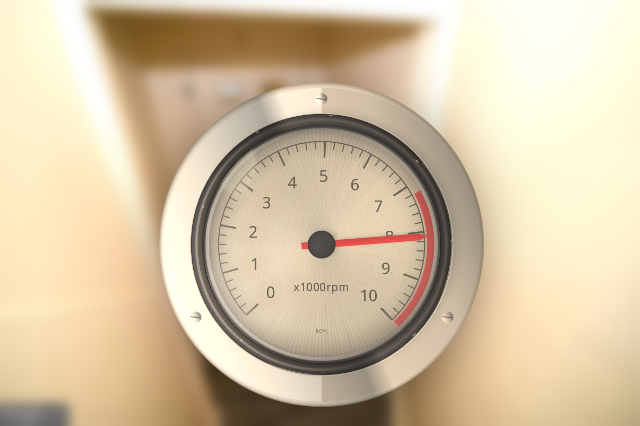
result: 8100,rpm
